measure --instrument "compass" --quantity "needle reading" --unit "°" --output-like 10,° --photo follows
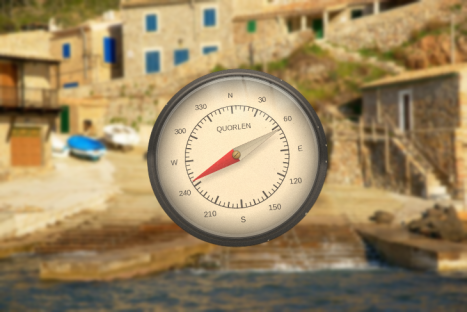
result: 245,°
